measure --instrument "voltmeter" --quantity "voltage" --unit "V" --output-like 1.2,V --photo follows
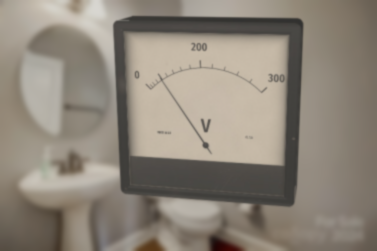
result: 100,V
